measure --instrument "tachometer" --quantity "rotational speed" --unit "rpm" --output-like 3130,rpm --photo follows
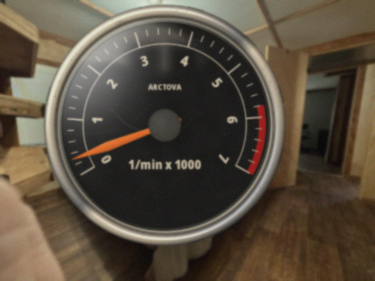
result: 300,rpm
